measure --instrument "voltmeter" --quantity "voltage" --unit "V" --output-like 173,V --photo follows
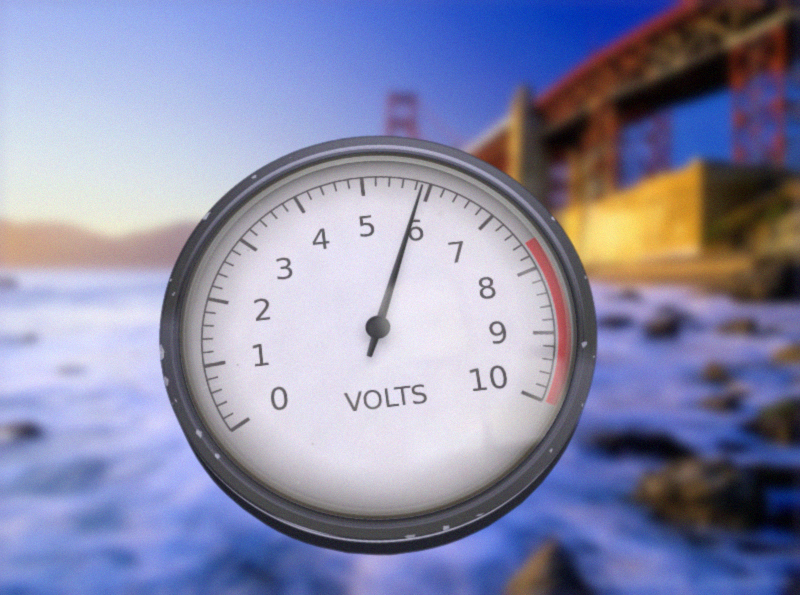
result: 5.9,V
